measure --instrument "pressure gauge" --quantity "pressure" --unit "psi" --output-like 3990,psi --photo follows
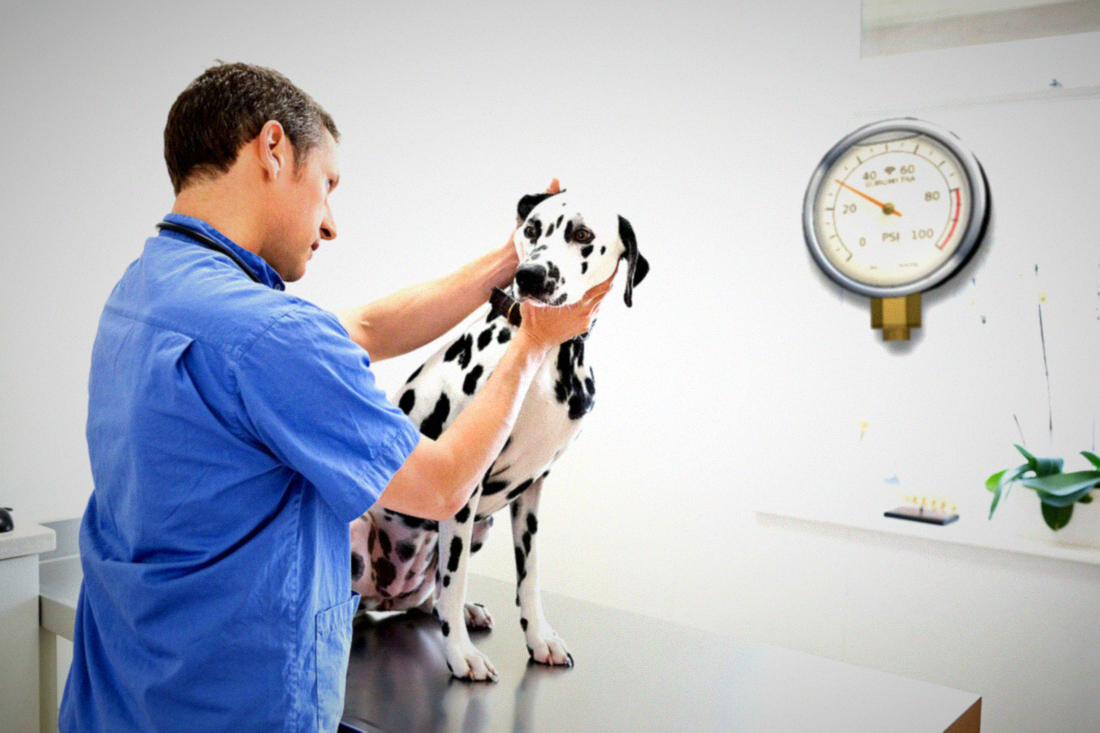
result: 30,psi
